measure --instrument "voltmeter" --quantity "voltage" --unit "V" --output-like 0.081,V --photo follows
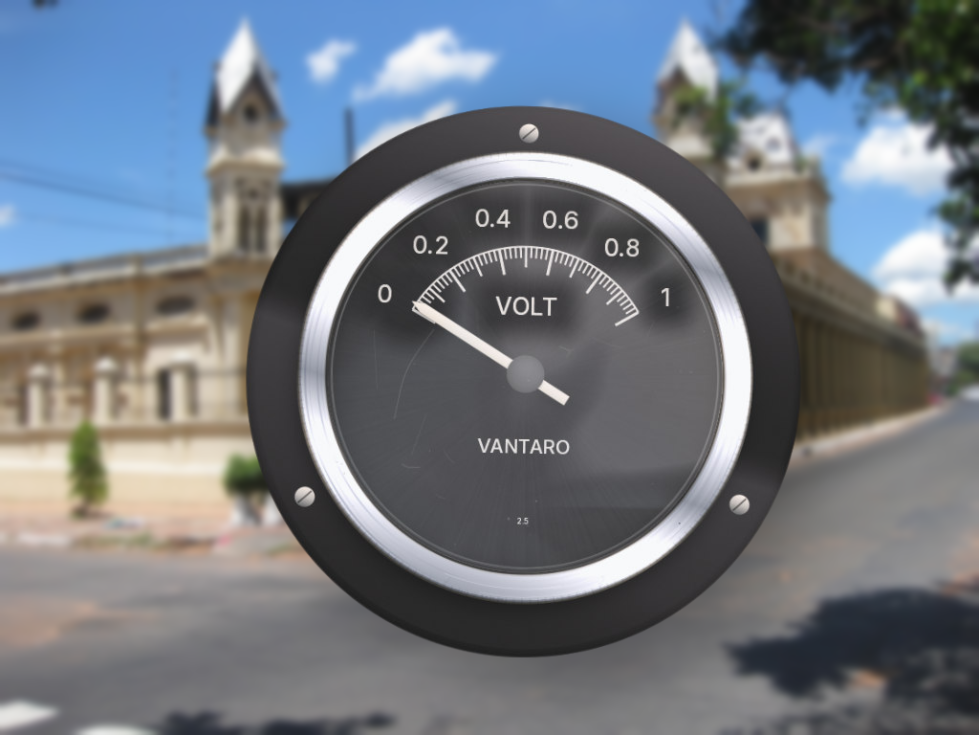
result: 0.02,V
